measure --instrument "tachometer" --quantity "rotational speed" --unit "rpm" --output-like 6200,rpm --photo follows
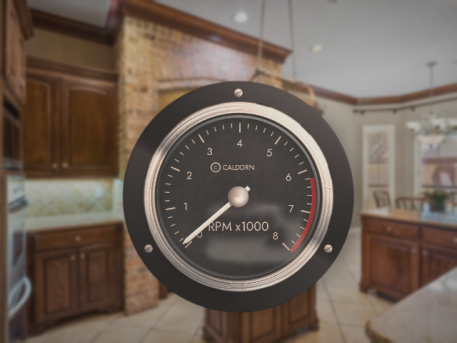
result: 100,rpm
